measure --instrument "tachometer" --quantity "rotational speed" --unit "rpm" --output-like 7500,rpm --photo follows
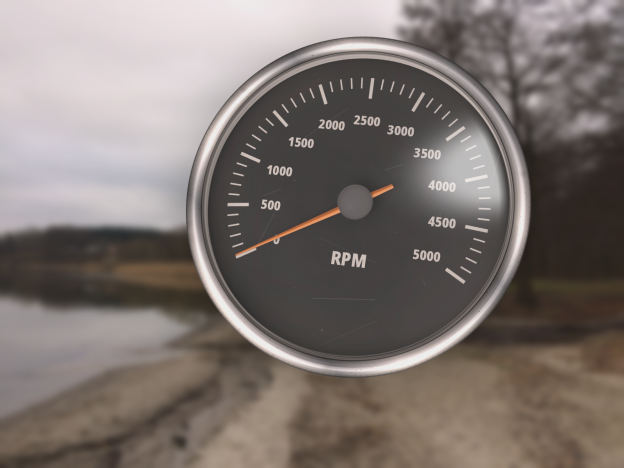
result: 0,rpm
